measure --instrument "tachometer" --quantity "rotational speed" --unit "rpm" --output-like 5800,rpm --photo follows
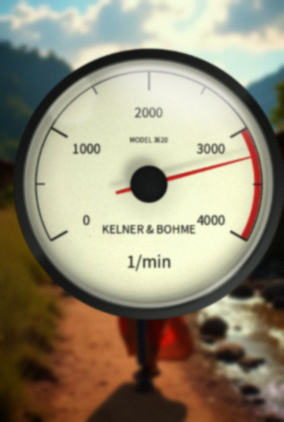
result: 3250,rpm
